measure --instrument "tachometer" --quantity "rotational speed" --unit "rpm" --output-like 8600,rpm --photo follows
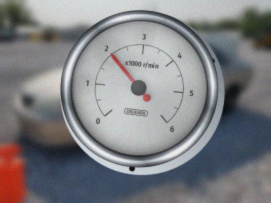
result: 2000,rpm
